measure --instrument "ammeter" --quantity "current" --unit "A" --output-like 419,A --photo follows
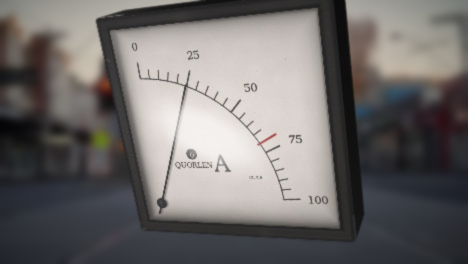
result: 25,A
